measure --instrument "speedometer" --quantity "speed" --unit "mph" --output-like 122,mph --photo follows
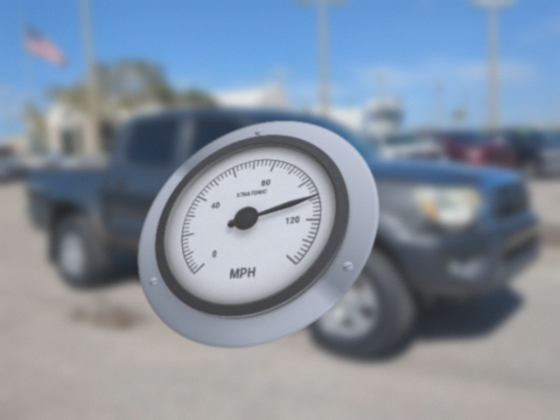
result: 110,mph
